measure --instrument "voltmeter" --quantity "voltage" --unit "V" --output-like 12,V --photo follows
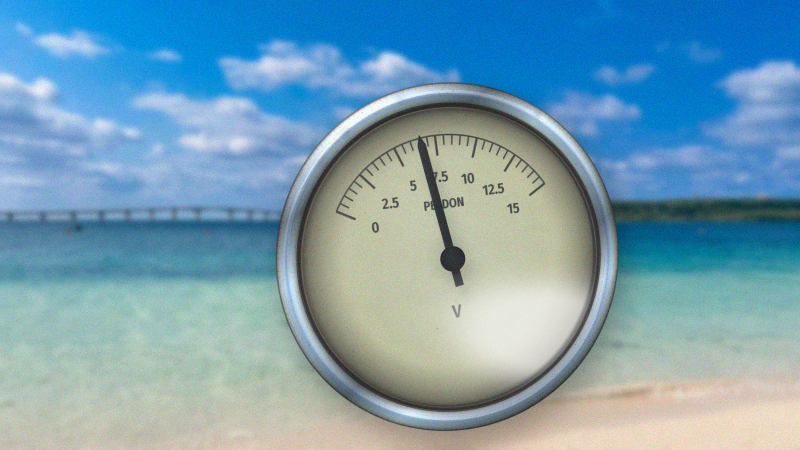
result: 6.5,V
